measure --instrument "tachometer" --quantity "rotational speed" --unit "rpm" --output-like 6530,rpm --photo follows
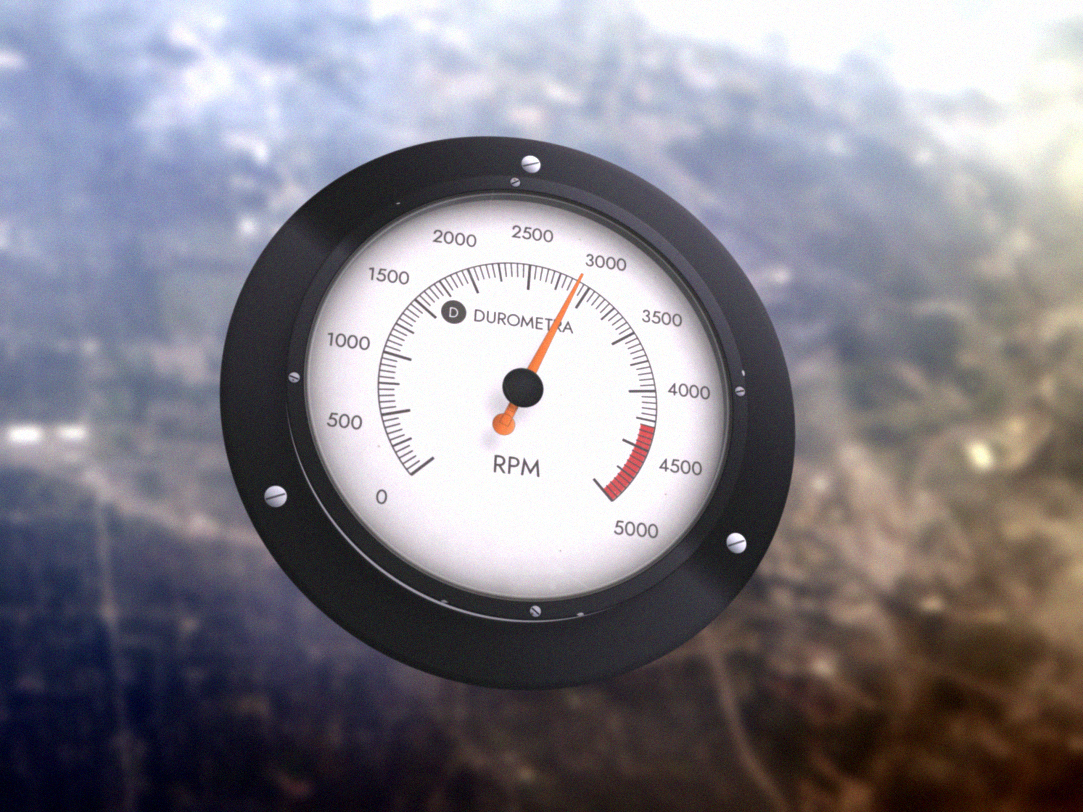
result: 2900,rpm
